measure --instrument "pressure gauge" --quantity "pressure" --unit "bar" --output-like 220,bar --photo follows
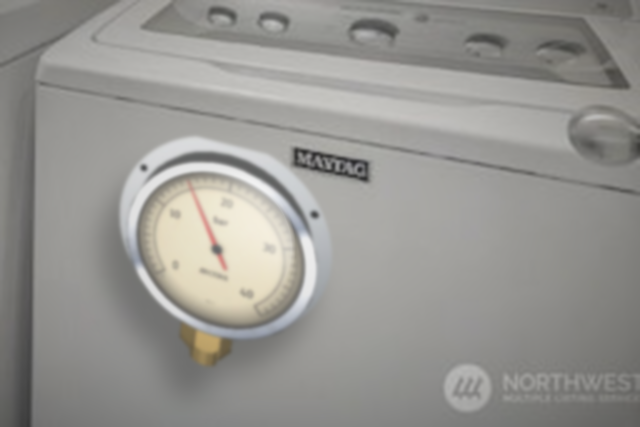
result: 15,bar
